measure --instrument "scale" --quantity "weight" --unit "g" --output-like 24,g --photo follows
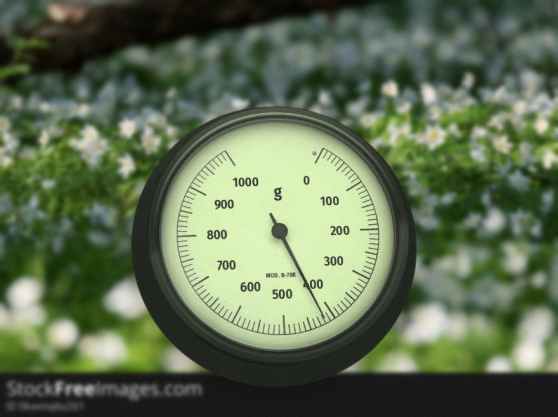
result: 420,g
